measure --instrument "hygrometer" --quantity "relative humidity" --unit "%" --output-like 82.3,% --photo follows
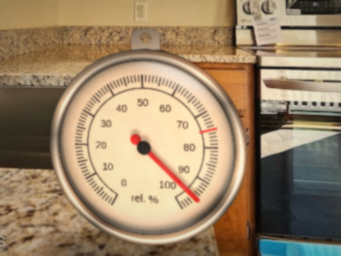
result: 95,%
